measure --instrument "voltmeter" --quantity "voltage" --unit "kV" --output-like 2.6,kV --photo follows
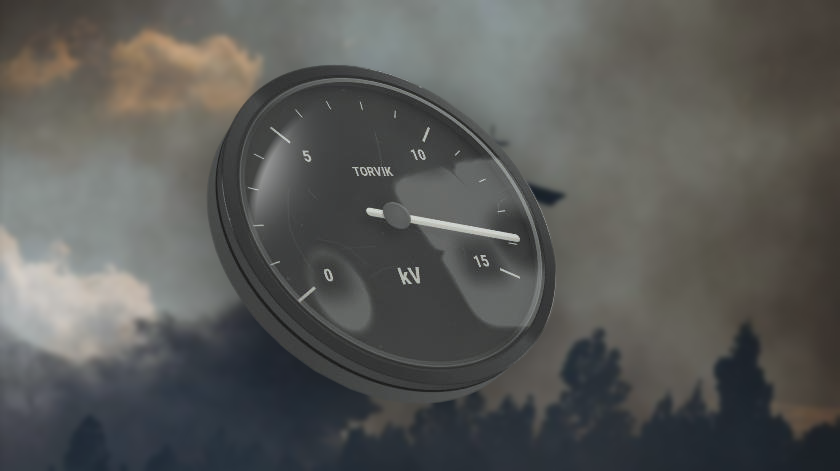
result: 14,kV
